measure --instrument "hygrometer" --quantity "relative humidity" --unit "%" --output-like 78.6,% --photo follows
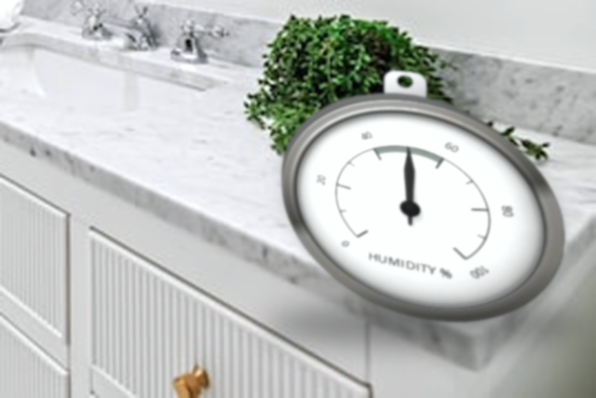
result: 50,%
